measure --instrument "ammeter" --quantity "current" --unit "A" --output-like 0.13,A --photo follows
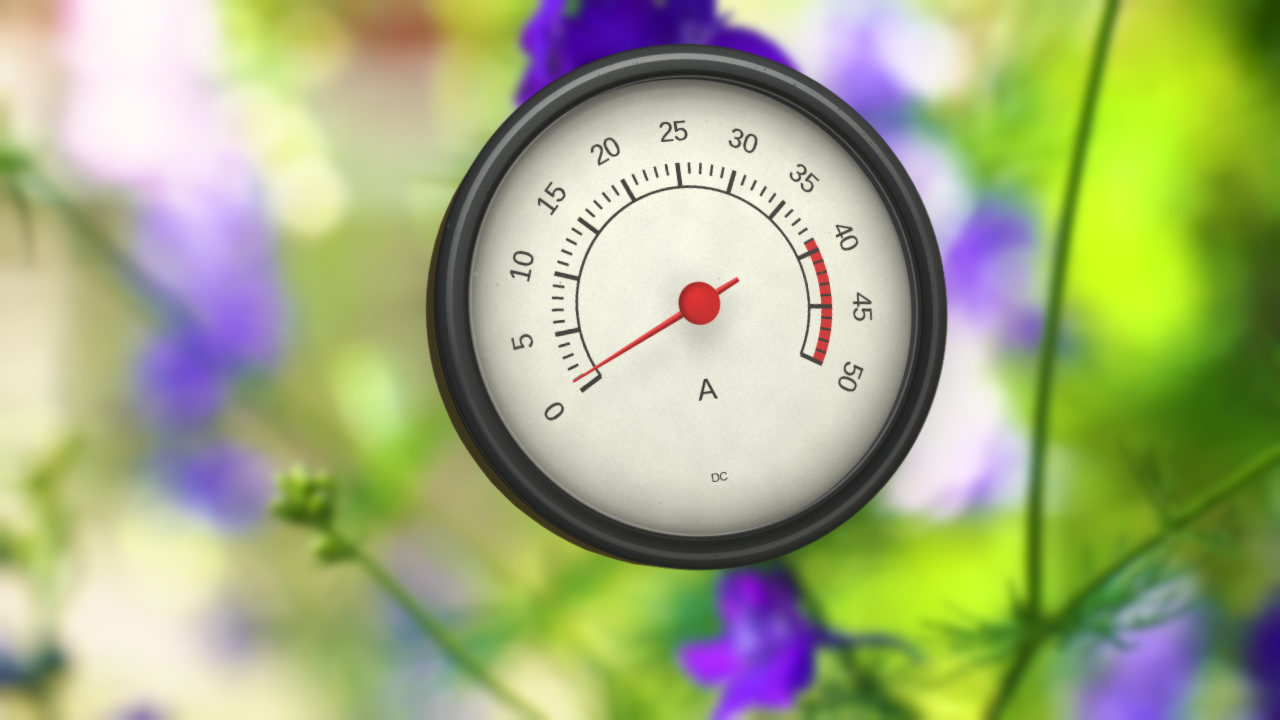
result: 1,A
